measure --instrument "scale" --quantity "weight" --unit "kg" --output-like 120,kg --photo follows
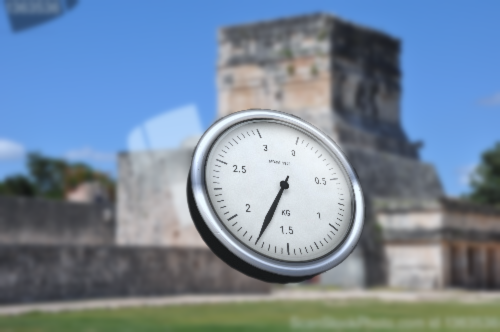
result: 1.75,kg
